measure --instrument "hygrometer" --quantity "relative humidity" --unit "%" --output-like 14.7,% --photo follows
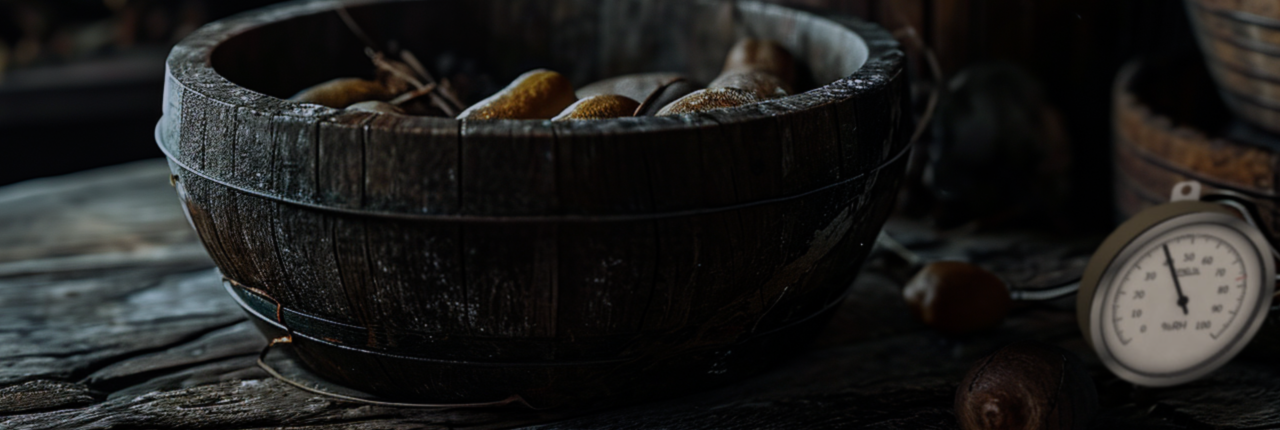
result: 40,%
